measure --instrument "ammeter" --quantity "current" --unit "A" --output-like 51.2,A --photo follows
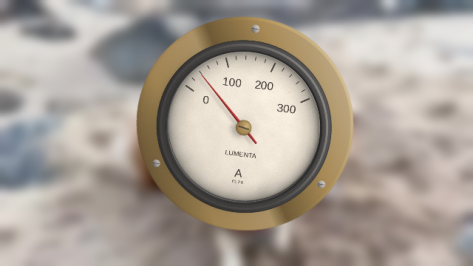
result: 40,A
